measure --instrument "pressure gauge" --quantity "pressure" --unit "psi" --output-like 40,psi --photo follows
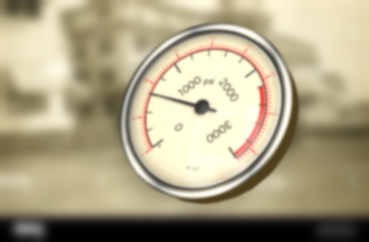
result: 600,psi
